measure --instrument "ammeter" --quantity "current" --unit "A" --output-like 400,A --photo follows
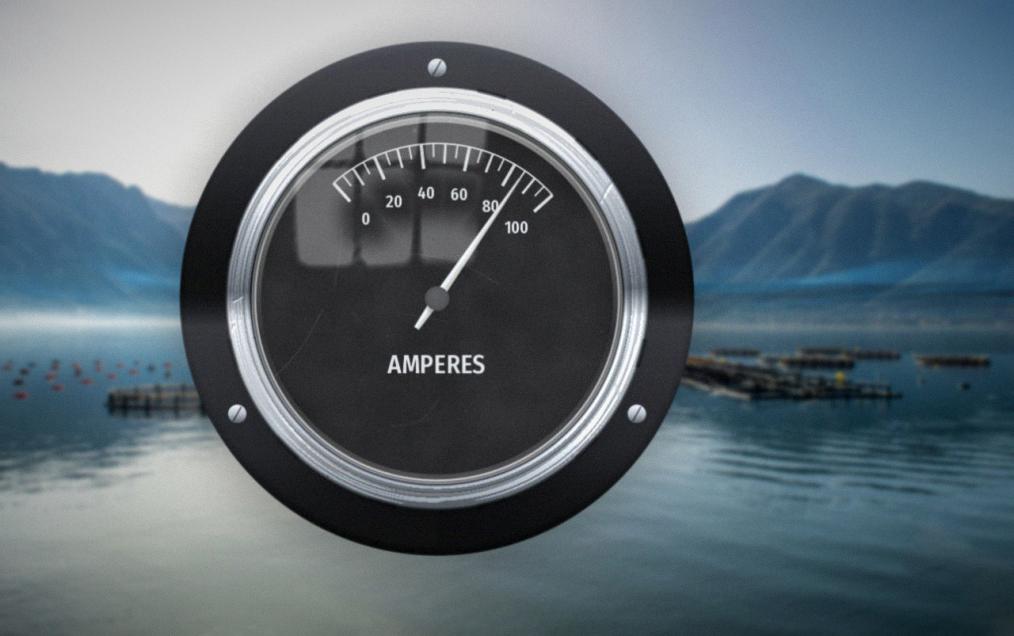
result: 85,A
